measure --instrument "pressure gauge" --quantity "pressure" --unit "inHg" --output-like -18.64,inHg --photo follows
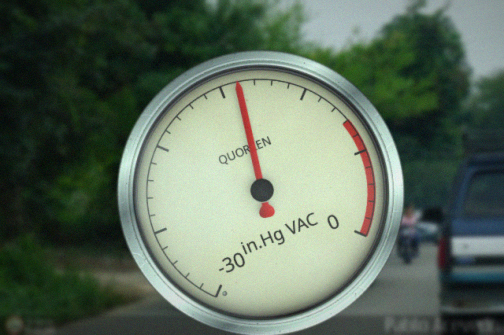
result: -14,inHg
